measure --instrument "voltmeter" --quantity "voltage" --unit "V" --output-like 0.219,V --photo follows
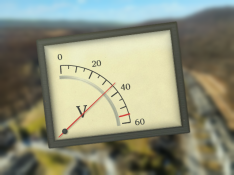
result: 35,V
